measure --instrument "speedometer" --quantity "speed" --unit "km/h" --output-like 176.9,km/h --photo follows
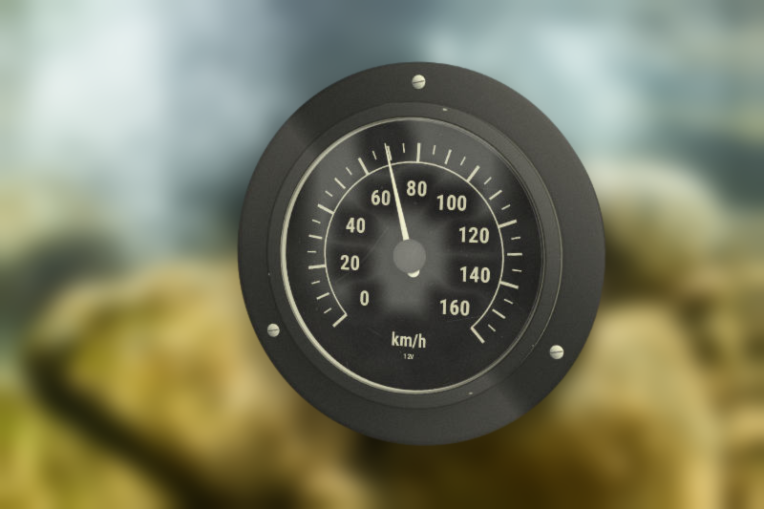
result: 70,km/h
